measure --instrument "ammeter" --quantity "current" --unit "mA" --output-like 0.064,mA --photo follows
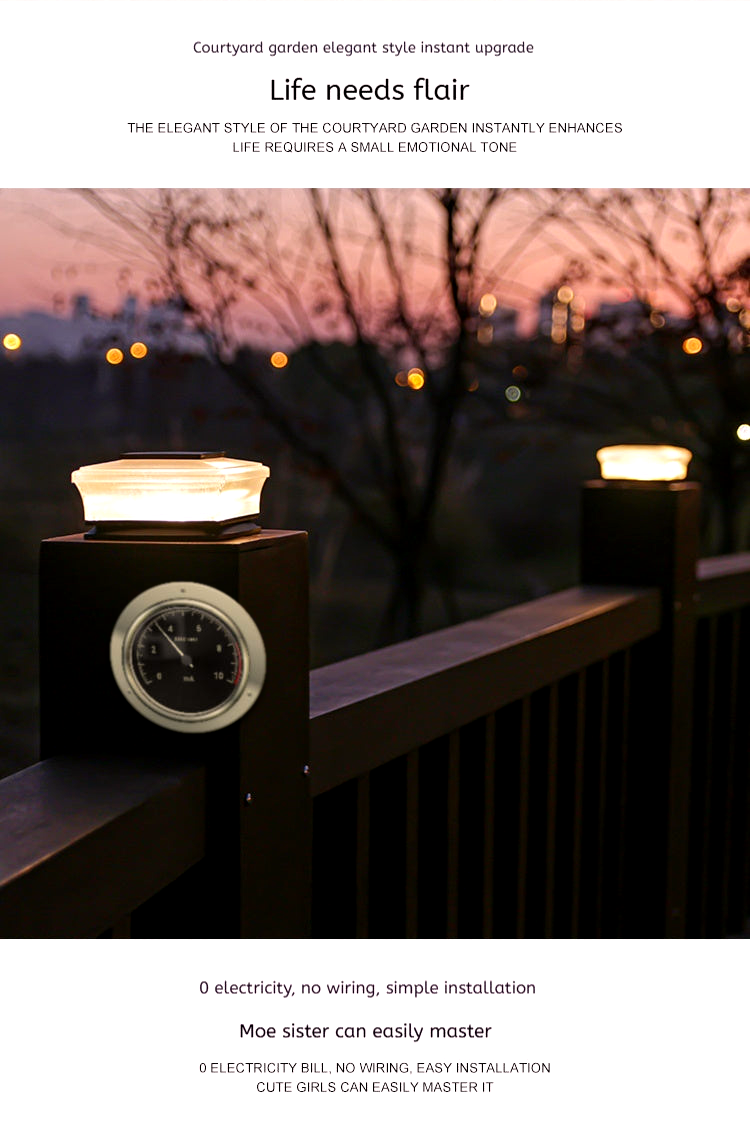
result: 3.5,mA
